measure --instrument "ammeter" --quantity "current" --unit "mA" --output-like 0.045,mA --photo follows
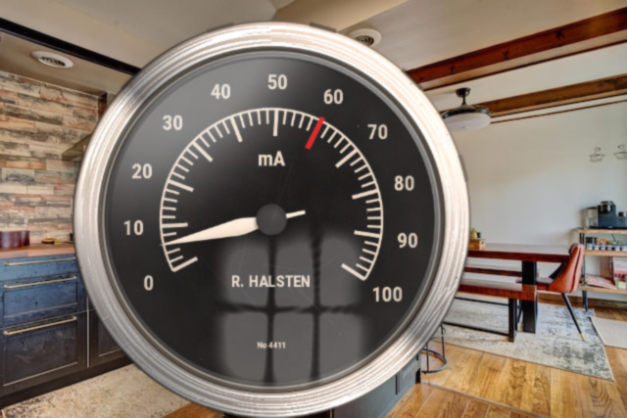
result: 6,mA
